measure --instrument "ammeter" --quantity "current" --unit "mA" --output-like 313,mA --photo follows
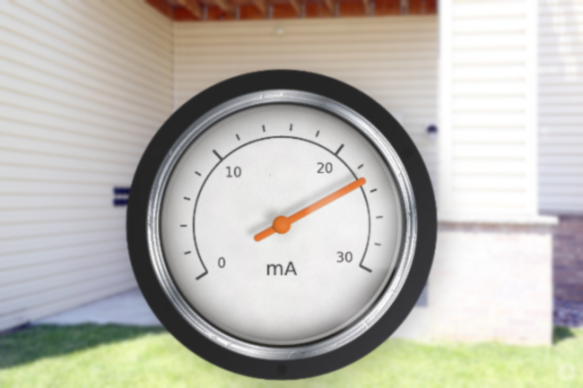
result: 23,mA
